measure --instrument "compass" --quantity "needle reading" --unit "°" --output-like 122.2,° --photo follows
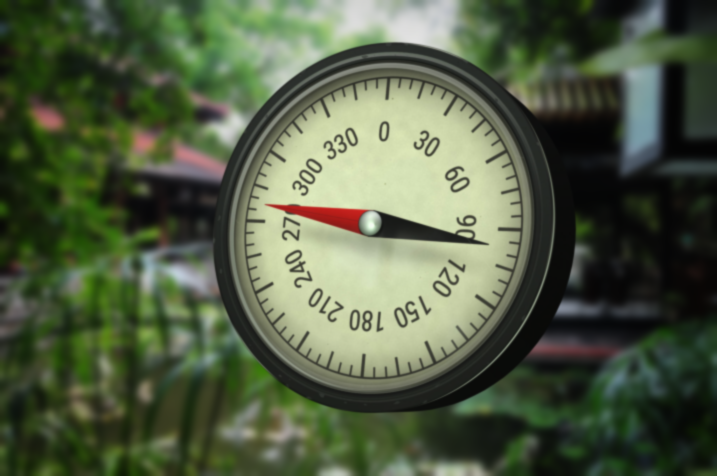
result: 277.5,°
